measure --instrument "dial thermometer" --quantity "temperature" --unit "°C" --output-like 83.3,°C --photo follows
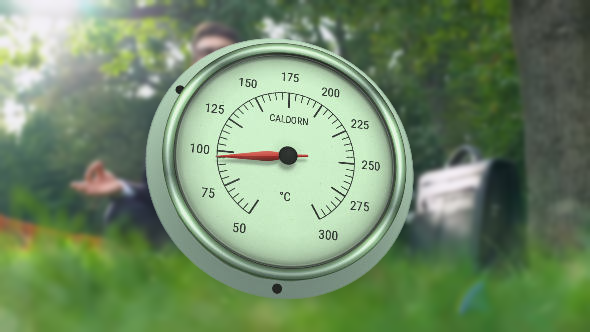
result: 95,°C
